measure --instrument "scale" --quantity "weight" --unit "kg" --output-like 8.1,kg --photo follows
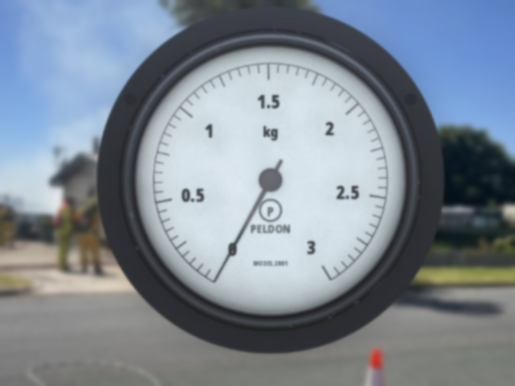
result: 0,kg
